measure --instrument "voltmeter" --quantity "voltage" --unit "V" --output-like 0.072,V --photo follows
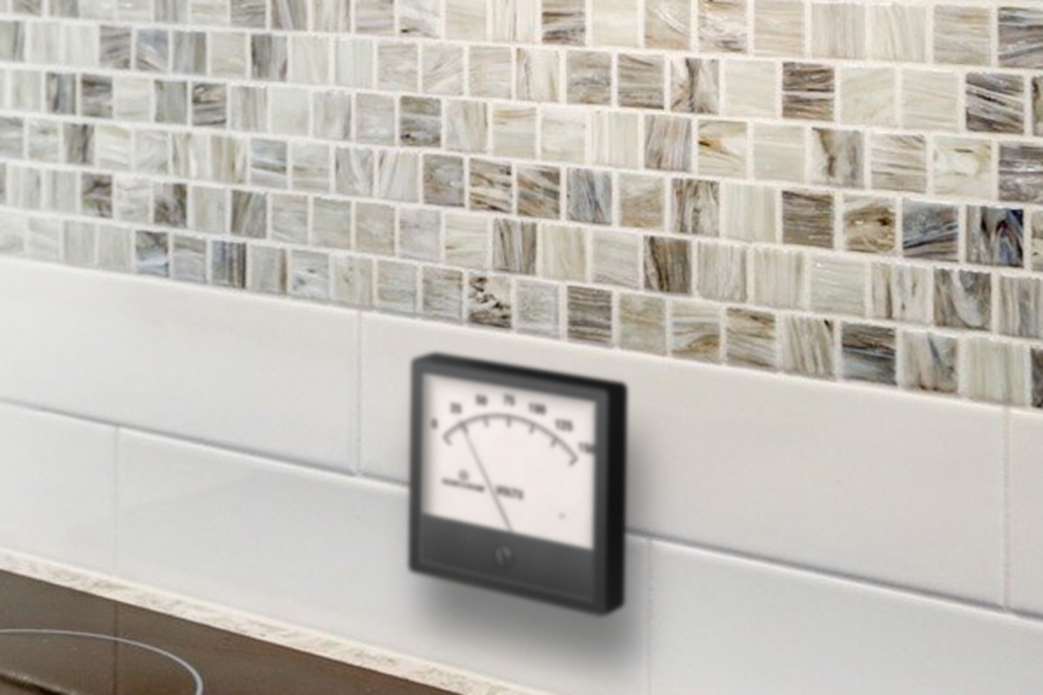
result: 25,V
